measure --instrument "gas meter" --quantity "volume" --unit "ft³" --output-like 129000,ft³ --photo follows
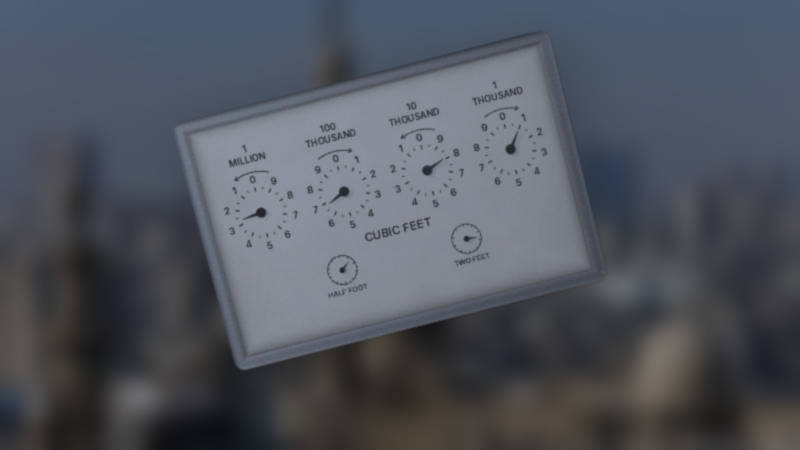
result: 268100,ft³
